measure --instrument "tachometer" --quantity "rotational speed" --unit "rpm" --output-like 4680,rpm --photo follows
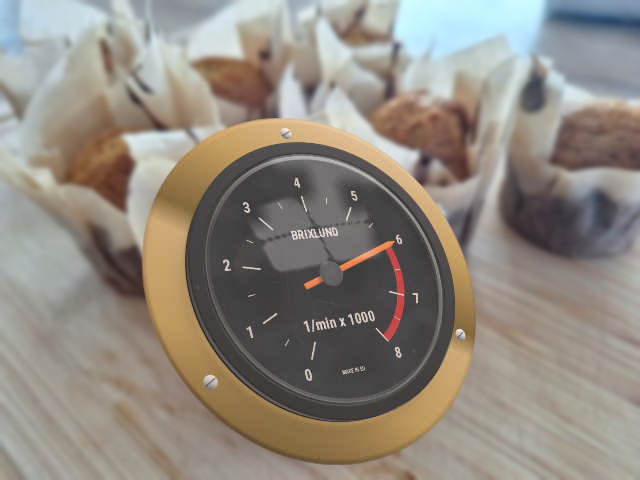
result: 6000,rpm
